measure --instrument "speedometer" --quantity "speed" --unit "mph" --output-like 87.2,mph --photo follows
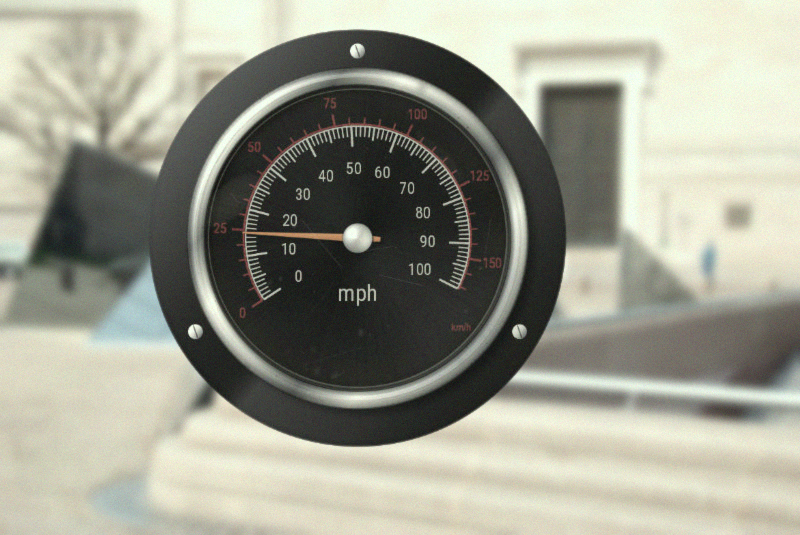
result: 15,mph
